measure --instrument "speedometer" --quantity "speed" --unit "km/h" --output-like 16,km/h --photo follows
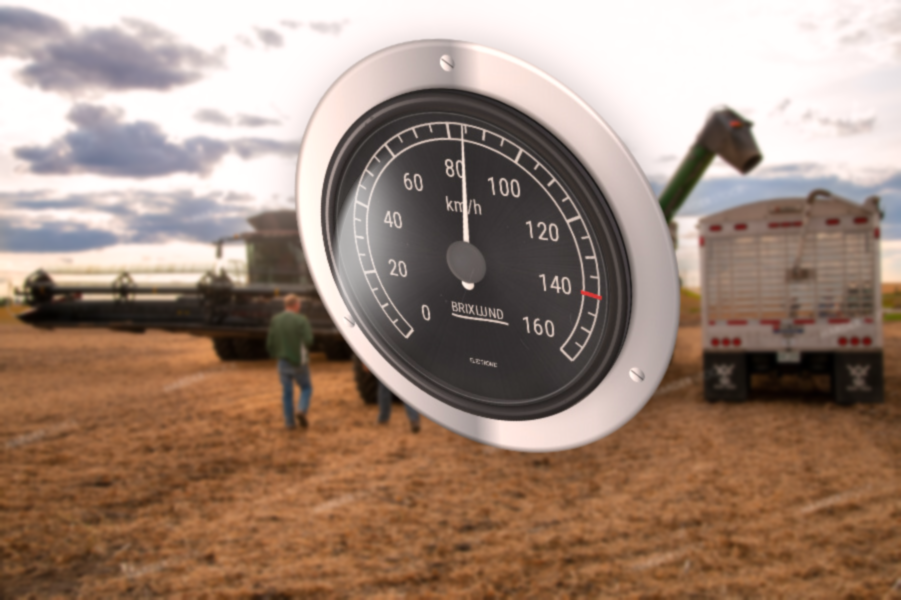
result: 85,km/h
